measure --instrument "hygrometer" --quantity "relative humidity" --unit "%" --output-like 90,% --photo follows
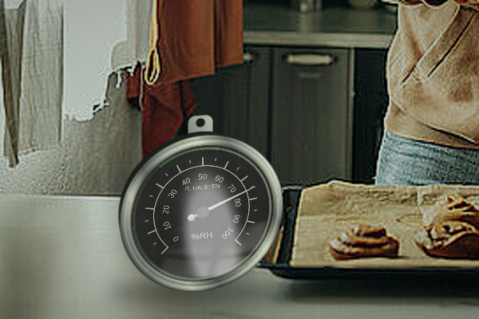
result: 75,%
